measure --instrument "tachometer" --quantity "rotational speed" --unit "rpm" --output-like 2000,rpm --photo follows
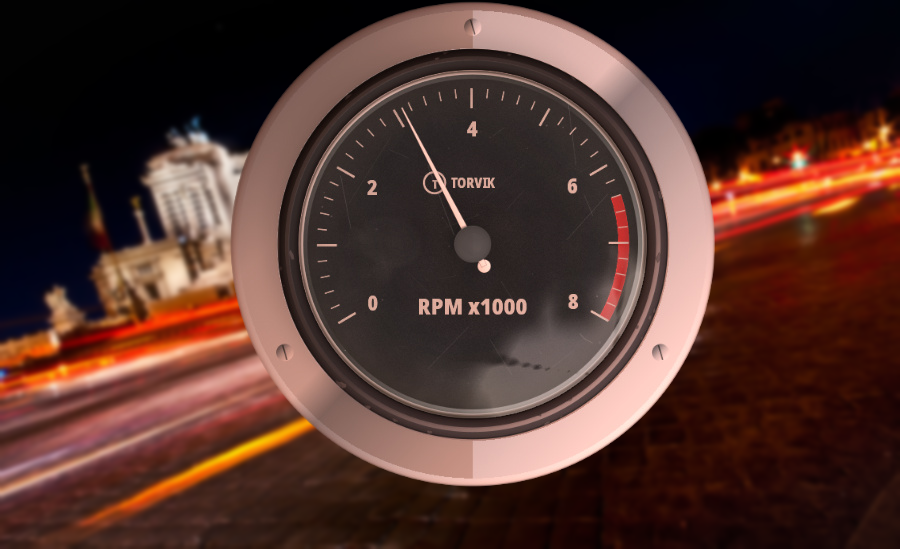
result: 3100,rpm
